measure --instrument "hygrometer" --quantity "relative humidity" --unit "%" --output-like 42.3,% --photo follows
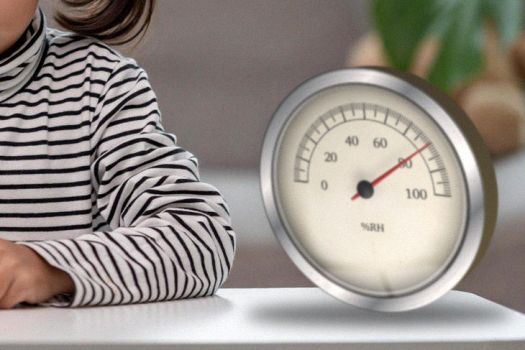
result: 80,%
